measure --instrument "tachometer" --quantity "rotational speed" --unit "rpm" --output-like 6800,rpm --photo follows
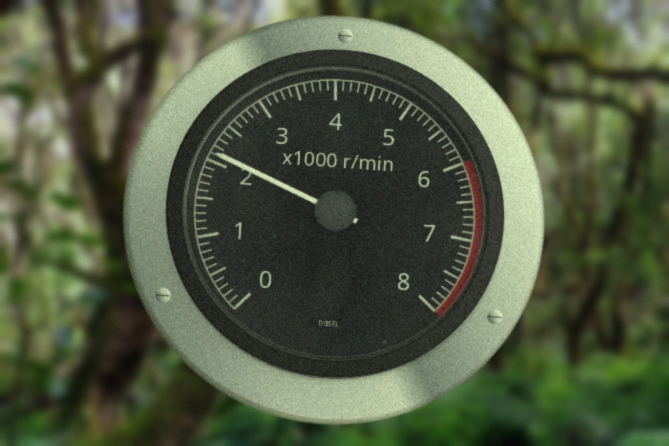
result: 2100,rpm
